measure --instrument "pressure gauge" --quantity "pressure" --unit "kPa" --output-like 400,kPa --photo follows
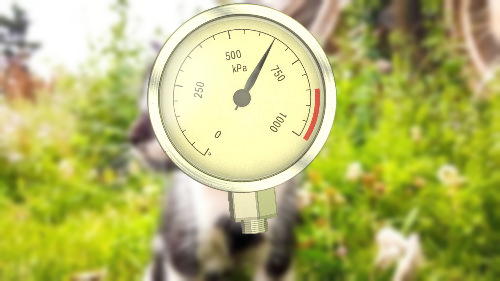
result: 650,kPa
